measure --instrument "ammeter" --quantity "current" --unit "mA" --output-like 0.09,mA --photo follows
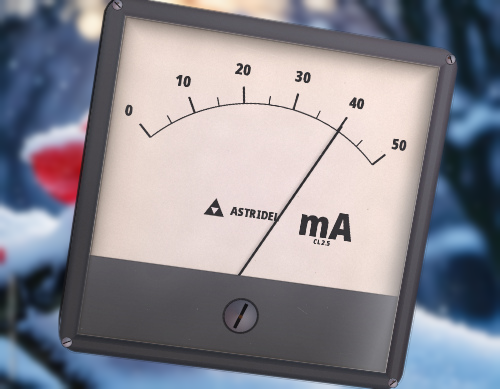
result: 40,mA
